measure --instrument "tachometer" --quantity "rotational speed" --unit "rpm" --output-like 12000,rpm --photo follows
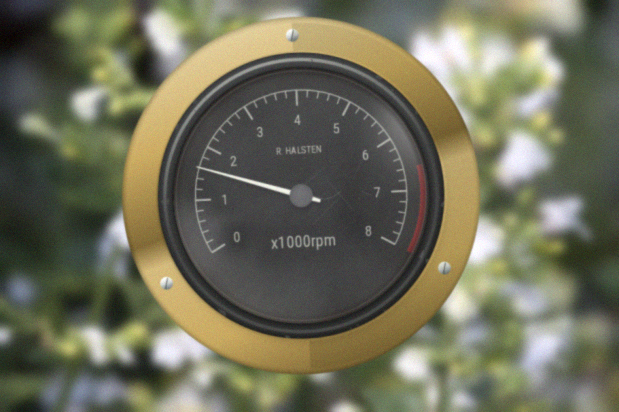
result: 1600,rpm
